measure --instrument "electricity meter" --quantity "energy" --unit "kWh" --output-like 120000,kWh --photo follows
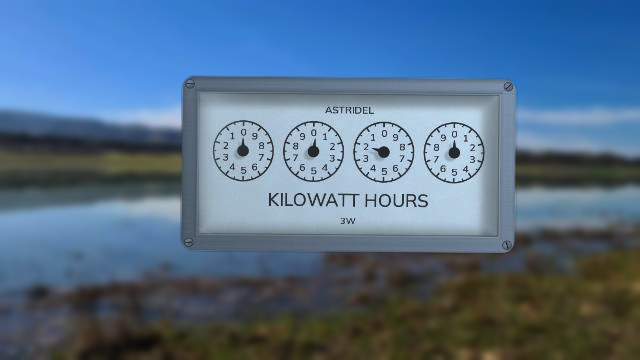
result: 20,kWh
